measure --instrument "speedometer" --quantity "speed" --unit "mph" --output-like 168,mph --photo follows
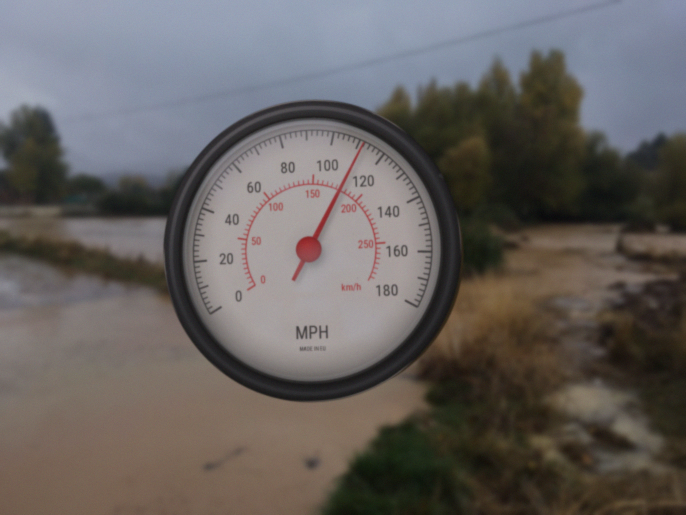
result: 112,mph
